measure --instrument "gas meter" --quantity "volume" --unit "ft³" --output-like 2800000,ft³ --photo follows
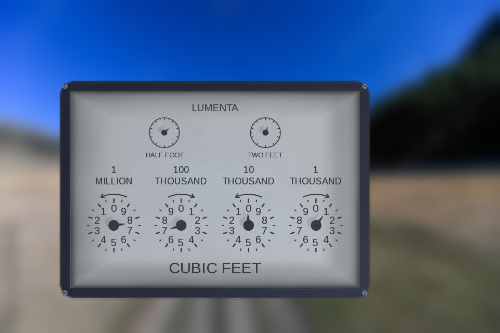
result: 770100,ft³
